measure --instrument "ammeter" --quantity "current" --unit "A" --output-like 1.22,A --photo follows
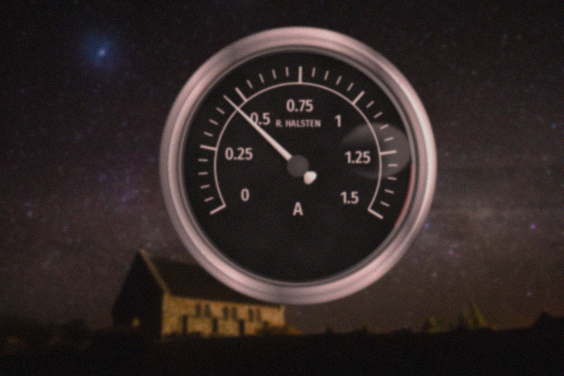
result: 0.45,A
